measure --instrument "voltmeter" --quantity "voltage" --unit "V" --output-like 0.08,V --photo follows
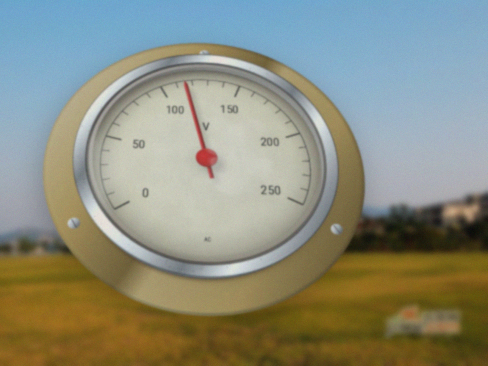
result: 115,V
